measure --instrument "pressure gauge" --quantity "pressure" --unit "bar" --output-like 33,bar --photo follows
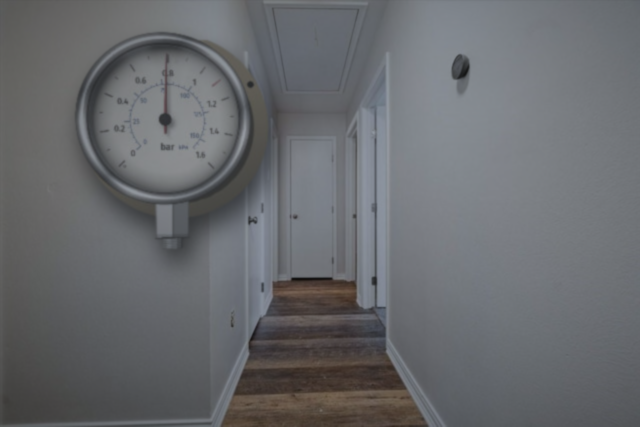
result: 0.8,bar
